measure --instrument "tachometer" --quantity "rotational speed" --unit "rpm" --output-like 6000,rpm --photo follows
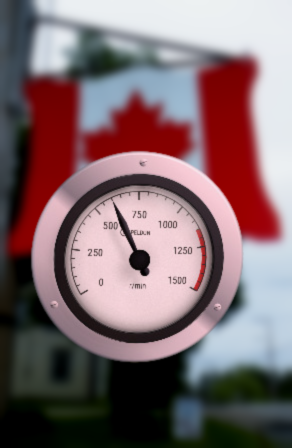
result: 600,rpm
